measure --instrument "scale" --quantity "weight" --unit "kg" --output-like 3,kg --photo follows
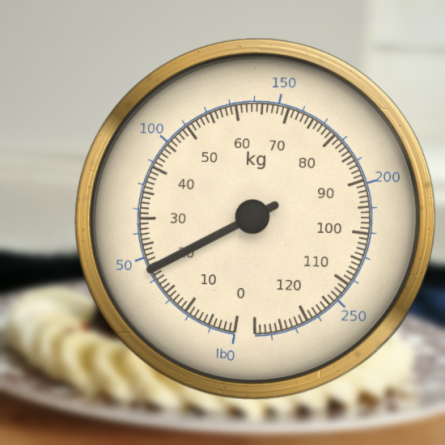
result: 20,kg
